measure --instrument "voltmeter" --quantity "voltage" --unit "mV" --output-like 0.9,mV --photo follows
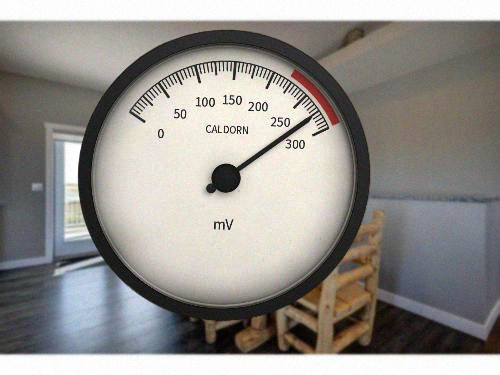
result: 275,mV
